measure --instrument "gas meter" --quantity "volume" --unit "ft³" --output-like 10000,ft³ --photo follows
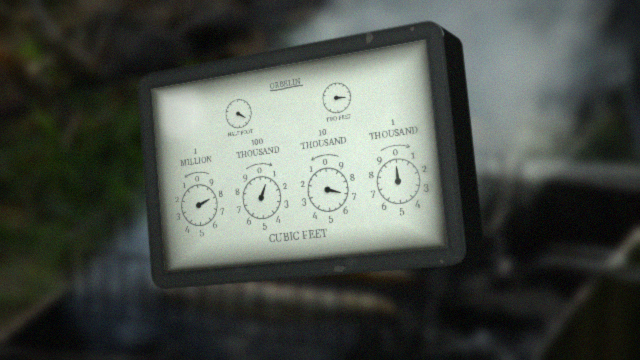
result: 807000,ft³
